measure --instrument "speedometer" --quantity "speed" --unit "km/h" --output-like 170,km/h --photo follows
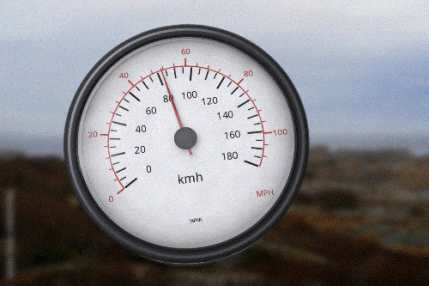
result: 82.5,km/h
